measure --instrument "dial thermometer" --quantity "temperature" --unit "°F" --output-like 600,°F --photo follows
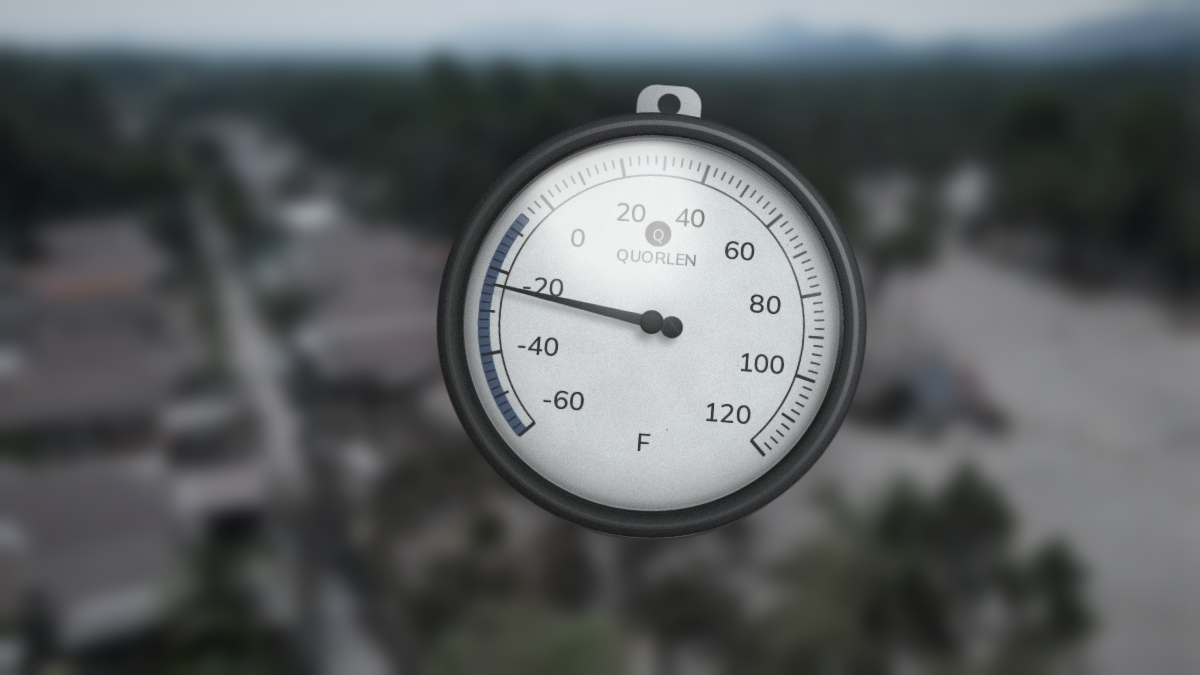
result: -24,°F
